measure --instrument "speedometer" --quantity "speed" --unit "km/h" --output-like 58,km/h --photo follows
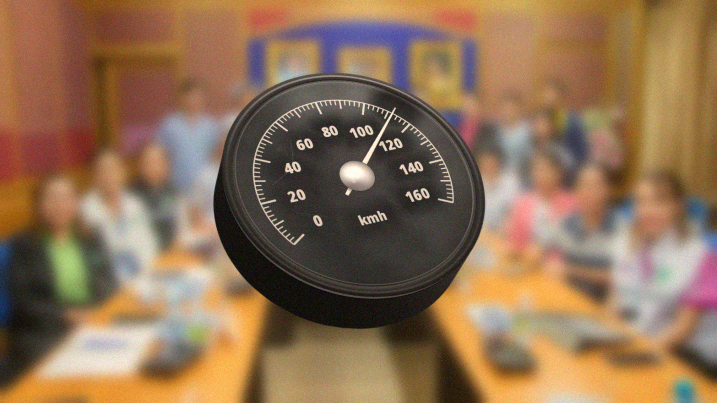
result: 112,km/h
